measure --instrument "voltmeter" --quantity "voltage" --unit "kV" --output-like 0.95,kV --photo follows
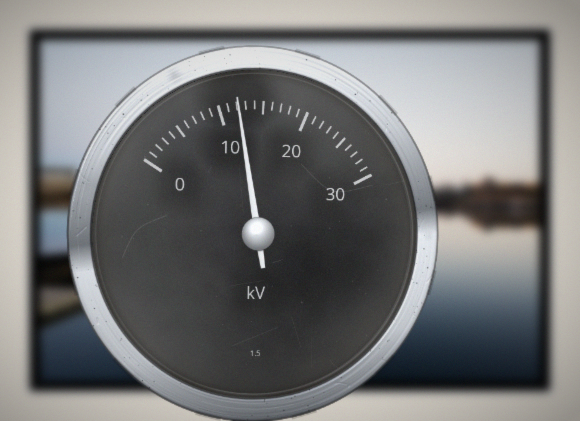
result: 12,kV
